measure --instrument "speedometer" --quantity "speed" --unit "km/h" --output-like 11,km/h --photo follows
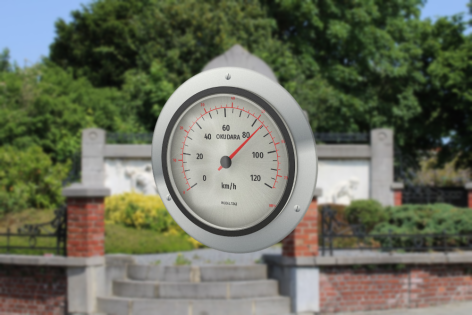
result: 85,km/h
